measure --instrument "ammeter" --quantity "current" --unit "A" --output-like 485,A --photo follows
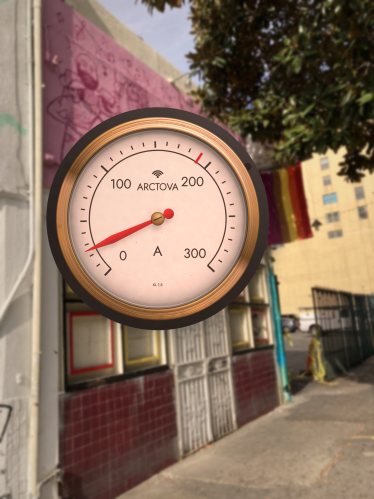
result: 25,A
